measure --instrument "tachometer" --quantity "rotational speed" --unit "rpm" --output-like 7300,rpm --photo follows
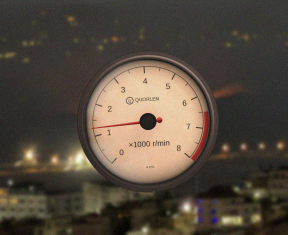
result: 1250,rpm
